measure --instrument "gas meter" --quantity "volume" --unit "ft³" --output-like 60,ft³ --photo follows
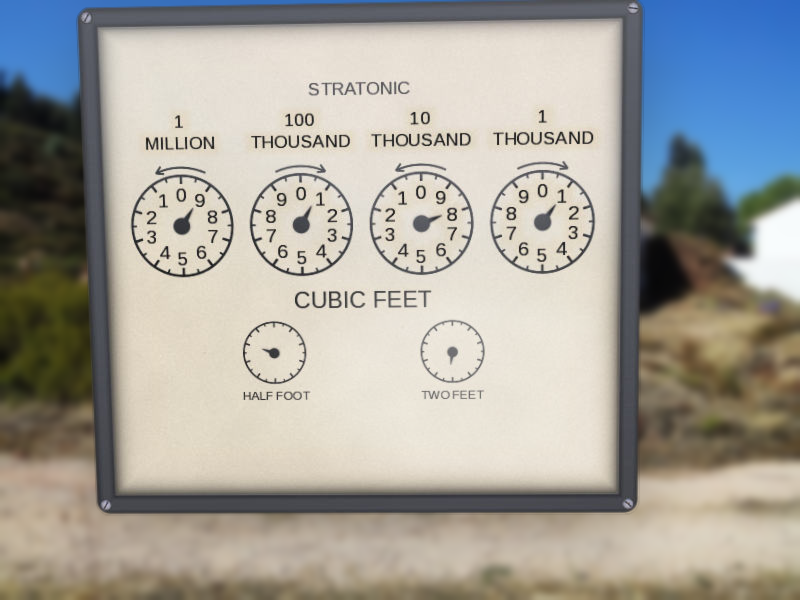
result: 908100,ft³
